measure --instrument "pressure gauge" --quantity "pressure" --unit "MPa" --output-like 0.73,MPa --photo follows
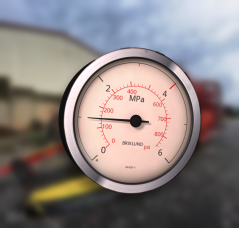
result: 1,MPa
